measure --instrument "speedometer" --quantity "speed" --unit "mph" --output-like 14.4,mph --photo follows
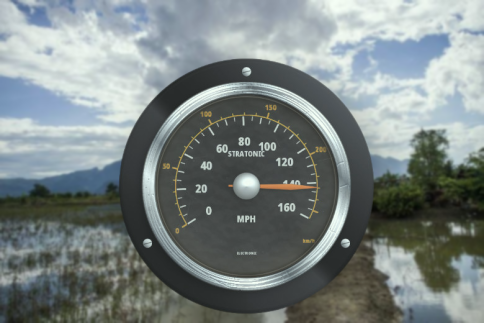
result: 142.5,mph
